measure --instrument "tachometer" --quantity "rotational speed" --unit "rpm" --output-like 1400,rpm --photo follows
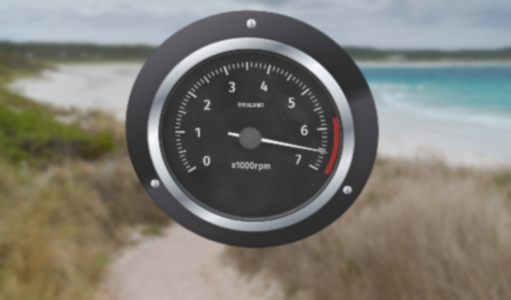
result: 6500,rpm
